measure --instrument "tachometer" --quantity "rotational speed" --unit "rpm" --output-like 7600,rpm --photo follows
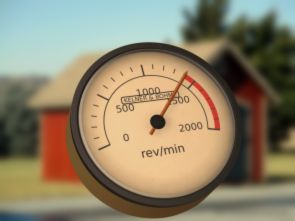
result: 1400,rpm
